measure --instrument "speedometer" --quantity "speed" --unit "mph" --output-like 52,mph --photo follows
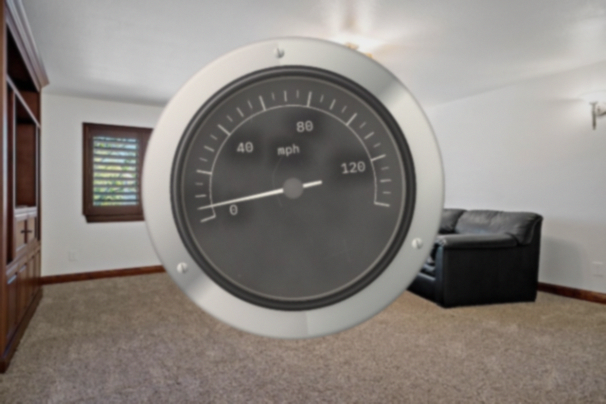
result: 5,mph
